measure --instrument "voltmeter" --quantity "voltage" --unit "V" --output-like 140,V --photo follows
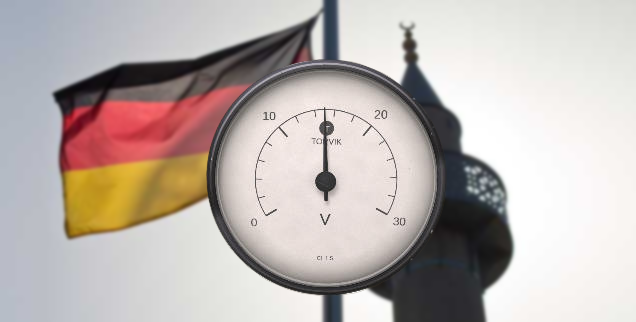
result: 15,V
